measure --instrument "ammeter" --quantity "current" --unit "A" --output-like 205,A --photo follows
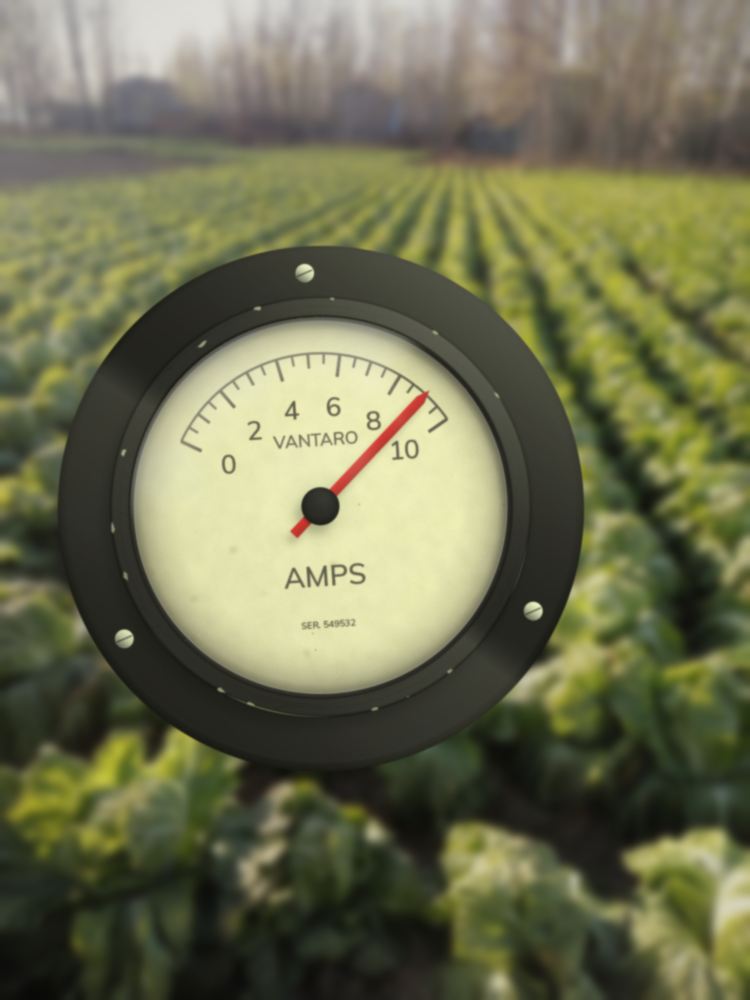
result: 9,A
